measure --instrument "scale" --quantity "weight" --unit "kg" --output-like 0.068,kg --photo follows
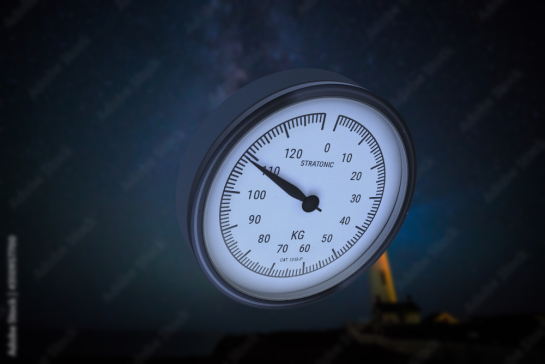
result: 109,kg
